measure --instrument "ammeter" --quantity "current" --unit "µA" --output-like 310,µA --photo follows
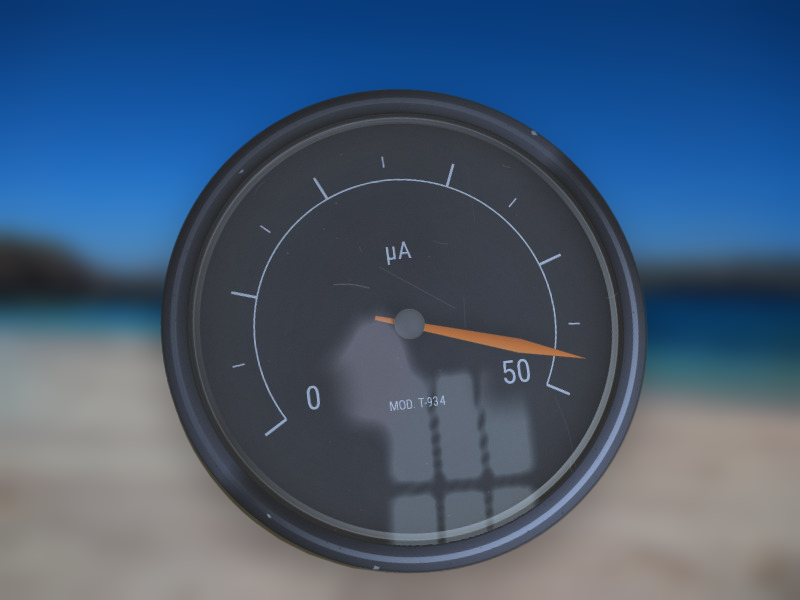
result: 47.5,µA
